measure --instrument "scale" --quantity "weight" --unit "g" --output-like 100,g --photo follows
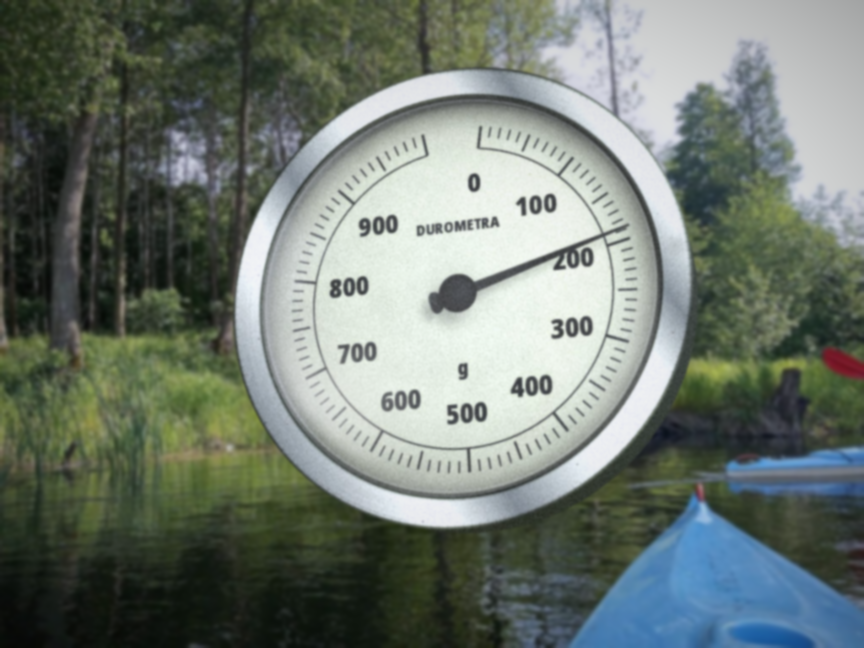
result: 190,g
